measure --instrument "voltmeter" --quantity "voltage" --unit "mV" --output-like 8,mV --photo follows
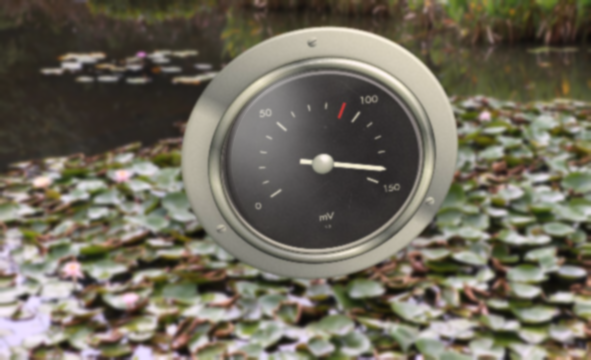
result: 140,mV
